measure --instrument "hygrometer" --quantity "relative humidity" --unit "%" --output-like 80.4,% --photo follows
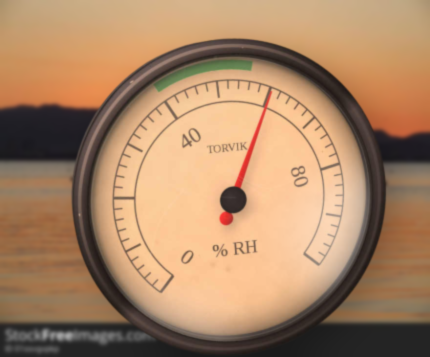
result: 60,%
